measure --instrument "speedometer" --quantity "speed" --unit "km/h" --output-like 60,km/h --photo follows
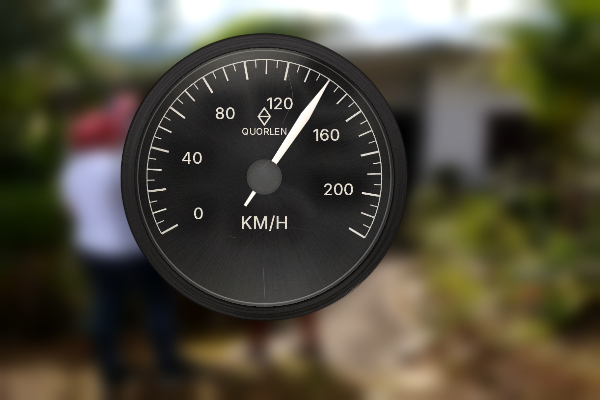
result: 140,km/h
